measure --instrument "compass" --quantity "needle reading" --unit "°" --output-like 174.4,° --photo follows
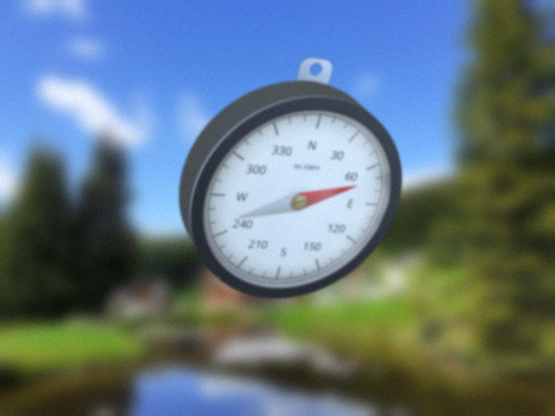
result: 70,°
